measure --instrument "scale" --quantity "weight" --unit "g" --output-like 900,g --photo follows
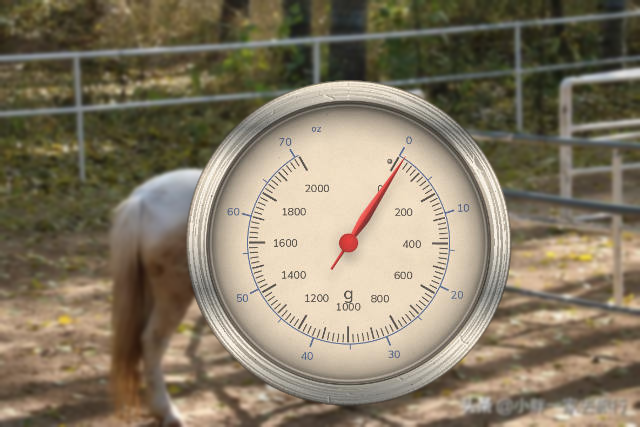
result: 20,g
